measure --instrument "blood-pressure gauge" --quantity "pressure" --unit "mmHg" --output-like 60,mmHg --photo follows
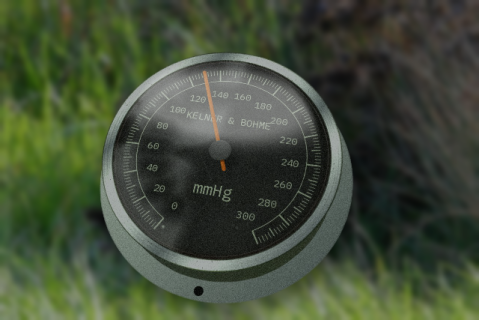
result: 130,mmHg
